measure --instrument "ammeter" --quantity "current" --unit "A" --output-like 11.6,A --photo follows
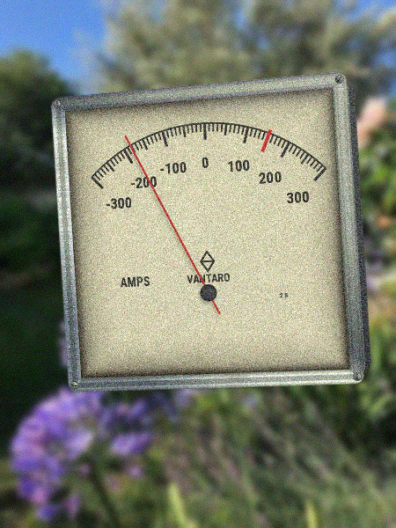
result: -180,A
